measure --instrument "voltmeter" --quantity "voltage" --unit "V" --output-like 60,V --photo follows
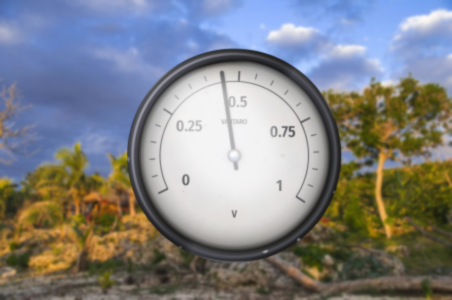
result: 0.45,V
